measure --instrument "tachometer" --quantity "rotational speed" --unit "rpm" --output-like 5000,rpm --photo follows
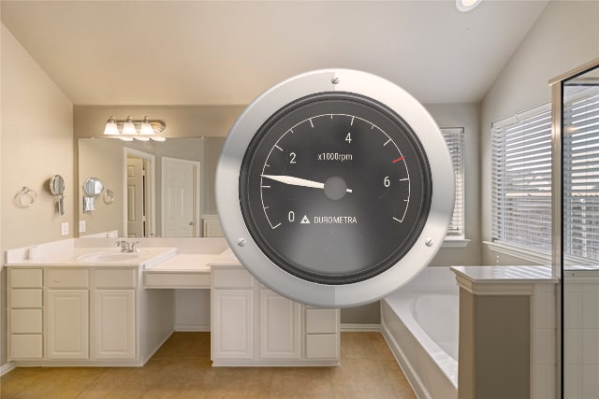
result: 1250,rpm
